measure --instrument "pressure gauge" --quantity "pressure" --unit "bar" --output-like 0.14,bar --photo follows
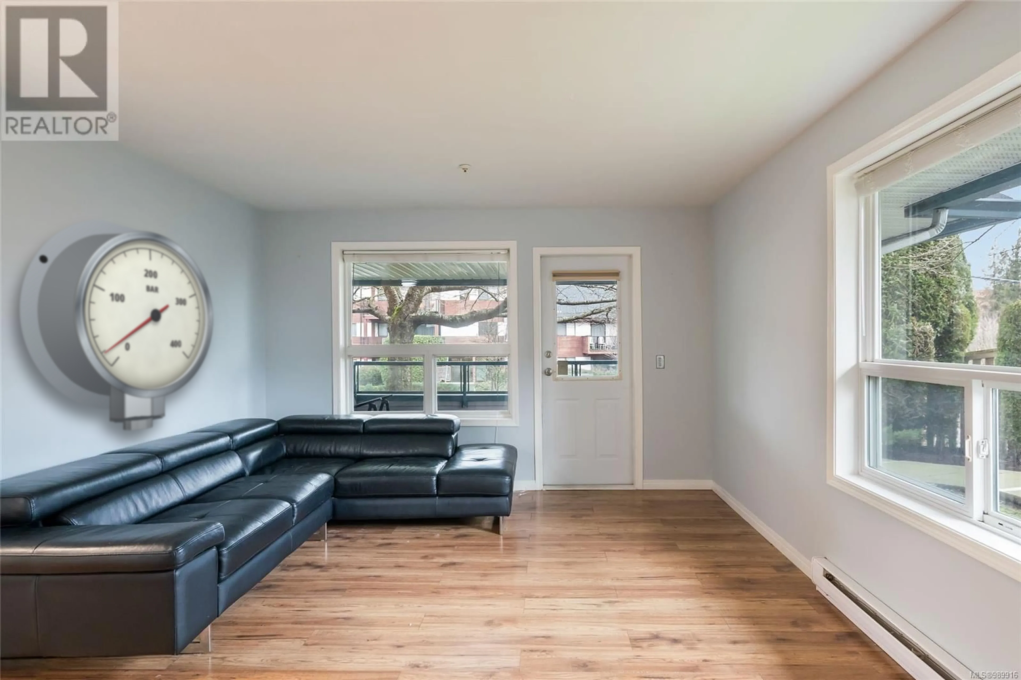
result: 20,bar
